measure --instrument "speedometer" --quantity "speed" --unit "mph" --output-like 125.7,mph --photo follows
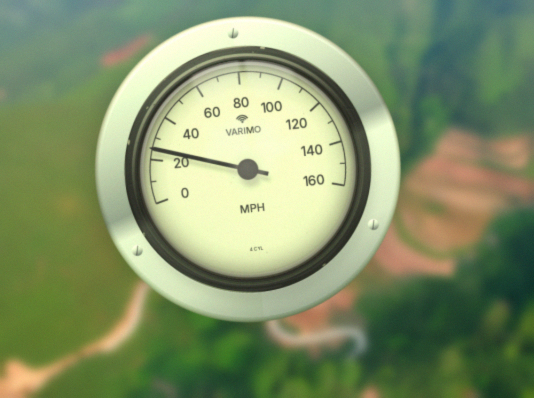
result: 25,mph
